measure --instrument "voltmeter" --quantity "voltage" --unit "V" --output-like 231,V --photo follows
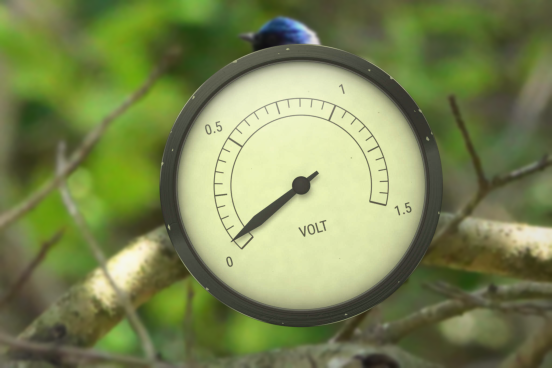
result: 0.05,V
